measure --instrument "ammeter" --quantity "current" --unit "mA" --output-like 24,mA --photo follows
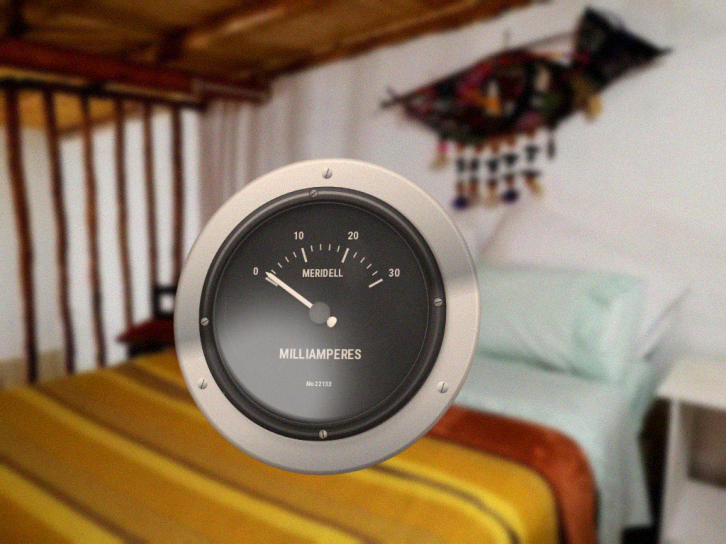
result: 1,mA
